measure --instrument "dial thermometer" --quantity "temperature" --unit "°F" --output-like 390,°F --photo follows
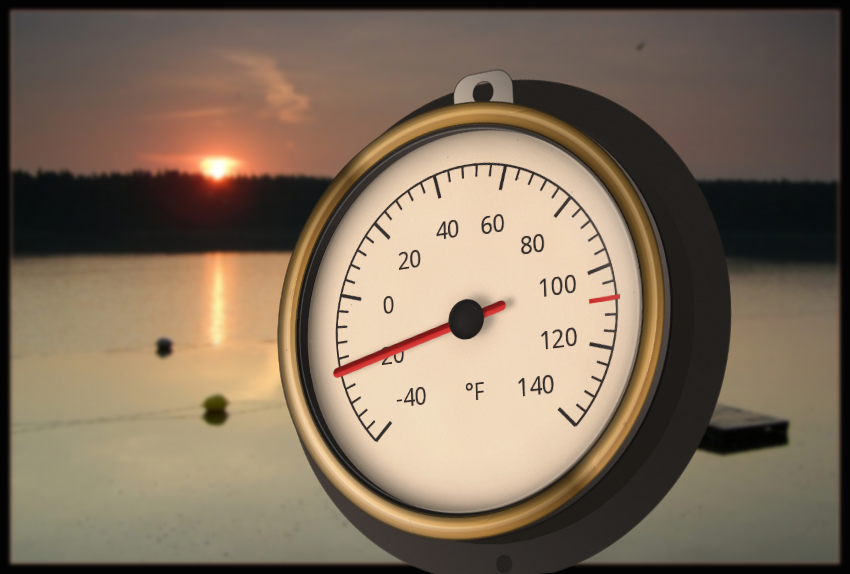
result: -20,°F
